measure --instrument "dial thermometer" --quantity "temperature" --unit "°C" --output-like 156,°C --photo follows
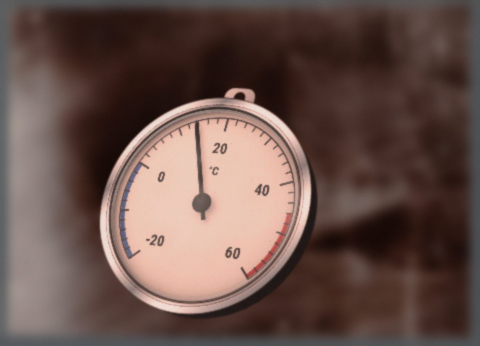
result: 14,°C
